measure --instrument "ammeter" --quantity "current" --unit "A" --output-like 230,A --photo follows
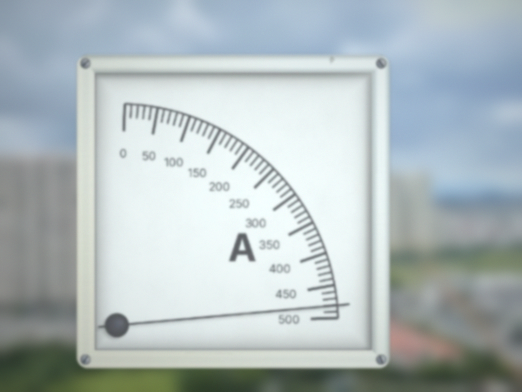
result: 480,A
